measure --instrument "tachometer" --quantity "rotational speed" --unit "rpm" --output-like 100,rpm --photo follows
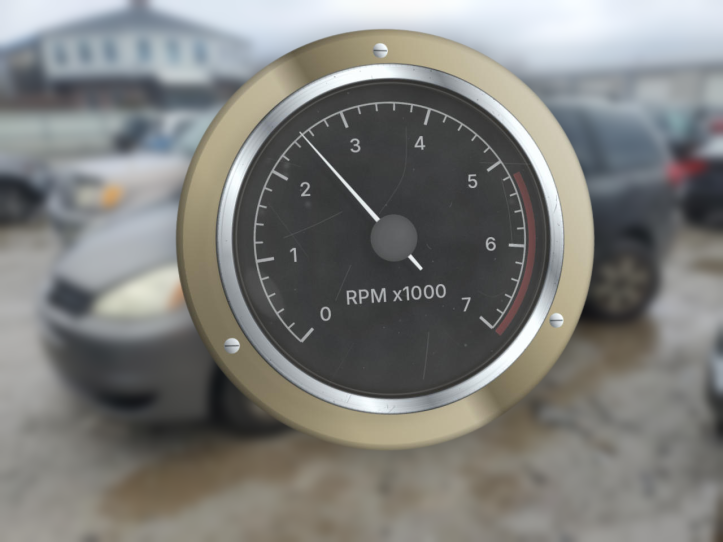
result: 2500,rpm
